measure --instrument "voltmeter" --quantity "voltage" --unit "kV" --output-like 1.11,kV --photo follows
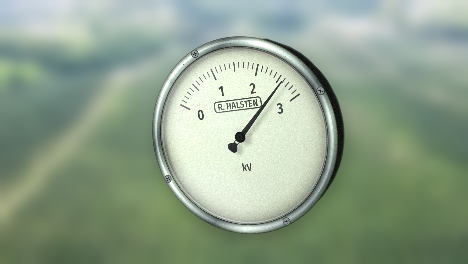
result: 2.6,kV
